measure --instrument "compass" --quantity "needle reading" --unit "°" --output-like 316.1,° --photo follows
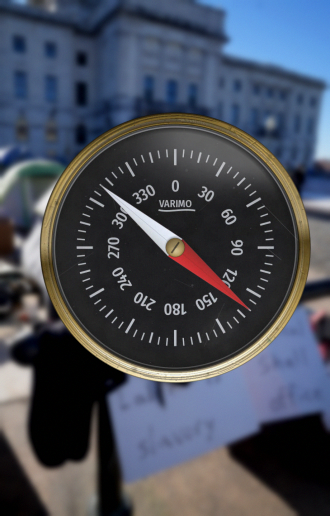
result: 130,°
